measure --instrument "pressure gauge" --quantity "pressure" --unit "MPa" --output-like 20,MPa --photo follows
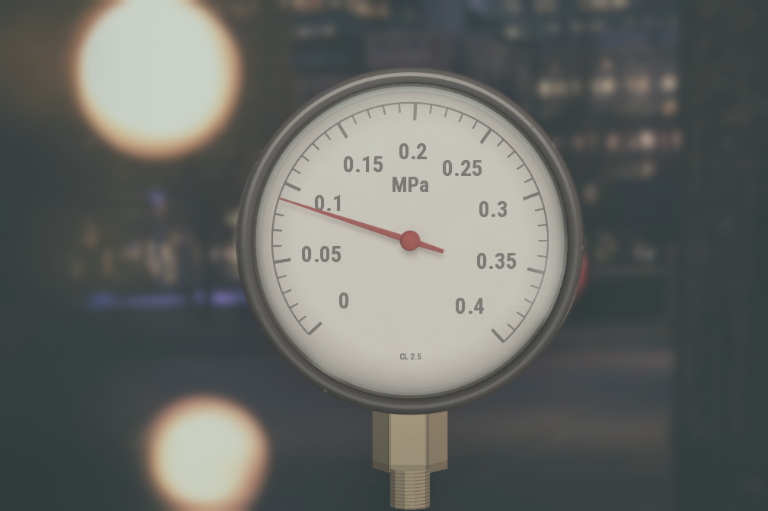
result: 0.09,MPa
